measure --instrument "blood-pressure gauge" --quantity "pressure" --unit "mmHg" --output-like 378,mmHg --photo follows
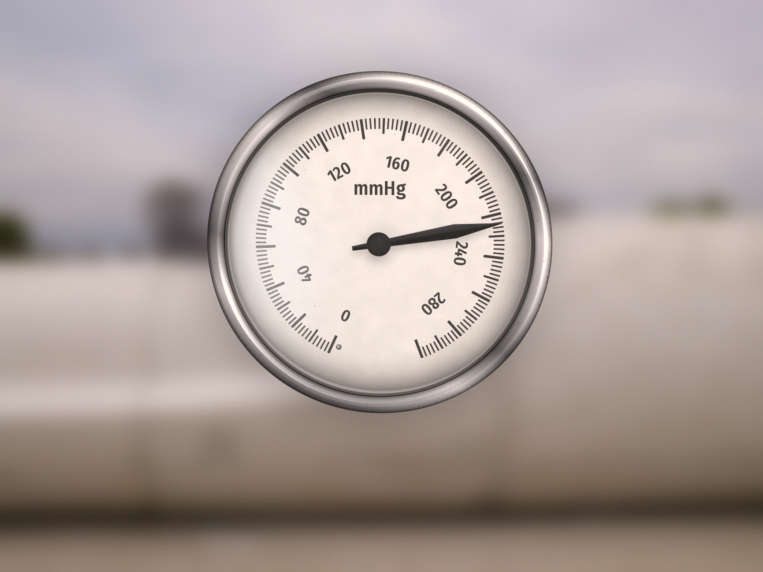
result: 224,mmHg
